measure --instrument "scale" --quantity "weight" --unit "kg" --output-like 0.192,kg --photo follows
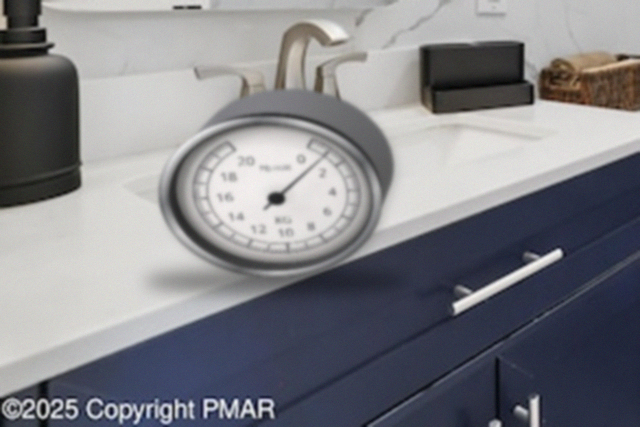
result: 1,kg
